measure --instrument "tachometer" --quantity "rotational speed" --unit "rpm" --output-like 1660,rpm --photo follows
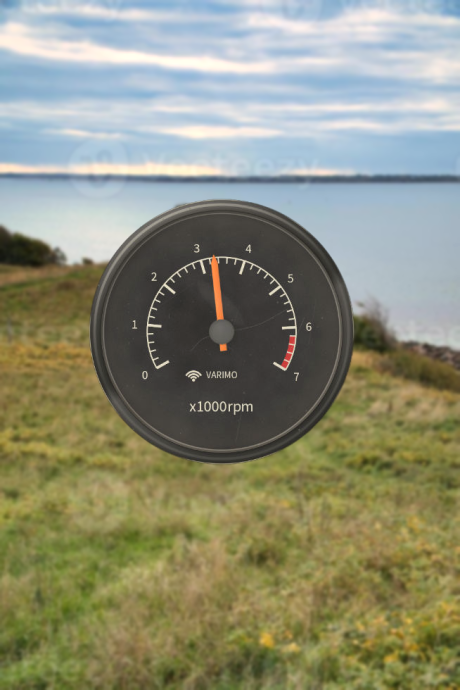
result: 3300,rpm
